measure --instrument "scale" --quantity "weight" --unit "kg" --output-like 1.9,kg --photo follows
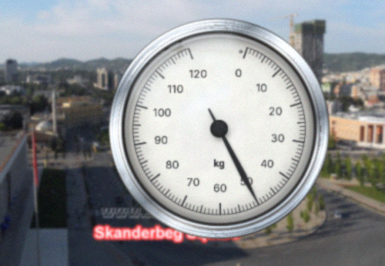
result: 50,kg
